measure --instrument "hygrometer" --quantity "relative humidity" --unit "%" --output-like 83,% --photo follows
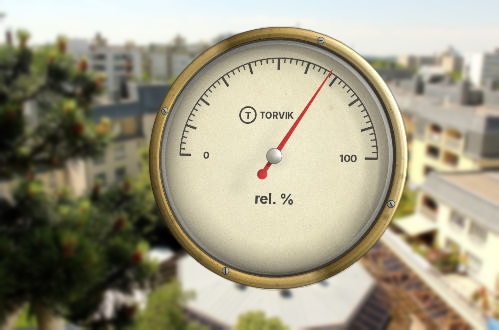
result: 68,%
